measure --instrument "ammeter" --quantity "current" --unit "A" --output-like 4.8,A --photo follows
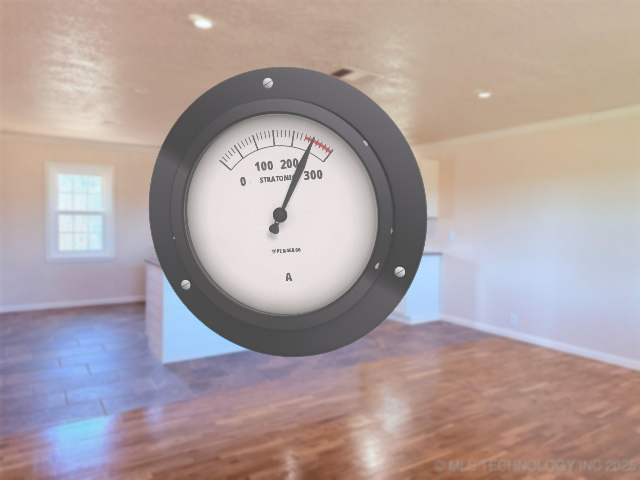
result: 250,A
